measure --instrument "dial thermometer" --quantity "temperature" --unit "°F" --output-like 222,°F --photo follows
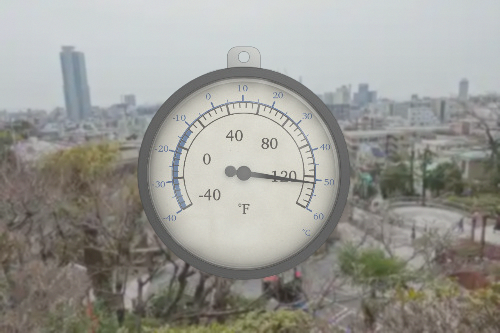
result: 124,°F
